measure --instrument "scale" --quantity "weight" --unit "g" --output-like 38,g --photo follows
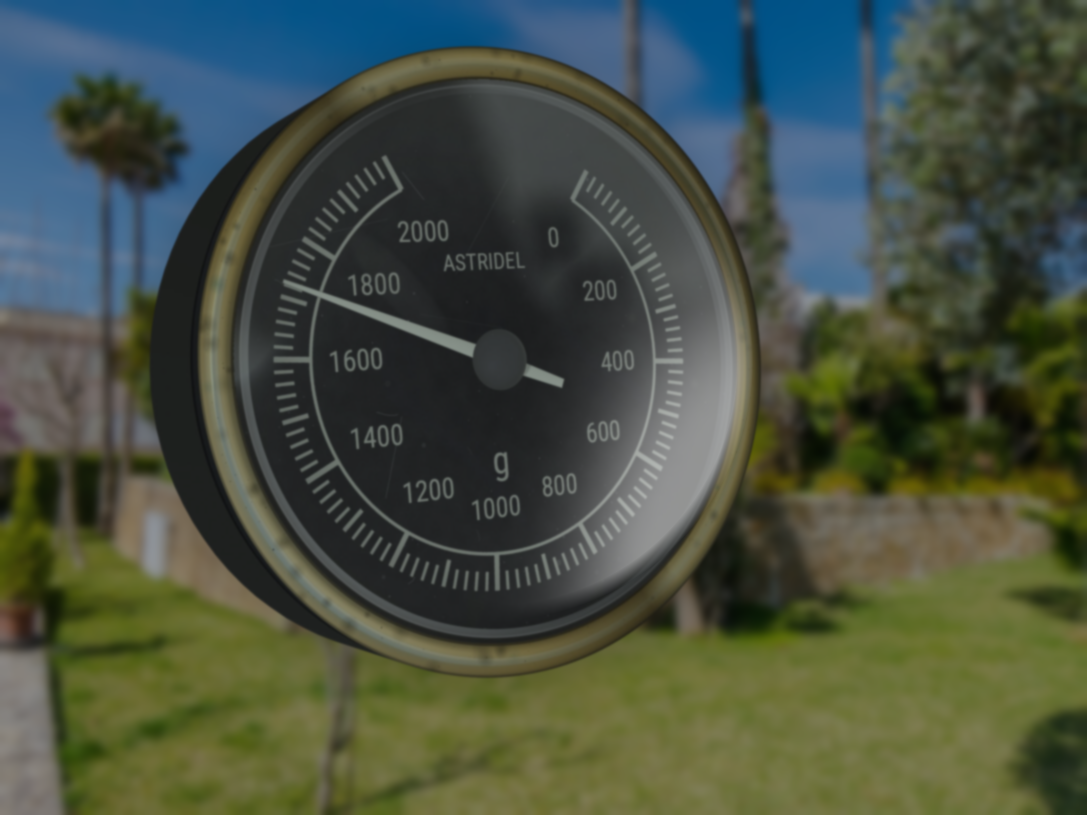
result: 1720,g
